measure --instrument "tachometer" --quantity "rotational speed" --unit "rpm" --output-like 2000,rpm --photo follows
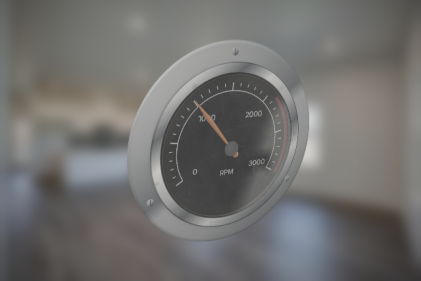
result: 1000,rpm
